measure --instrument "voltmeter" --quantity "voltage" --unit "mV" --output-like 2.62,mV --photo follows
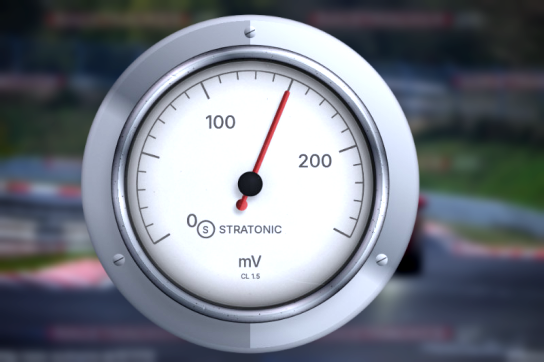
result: 150,mV
